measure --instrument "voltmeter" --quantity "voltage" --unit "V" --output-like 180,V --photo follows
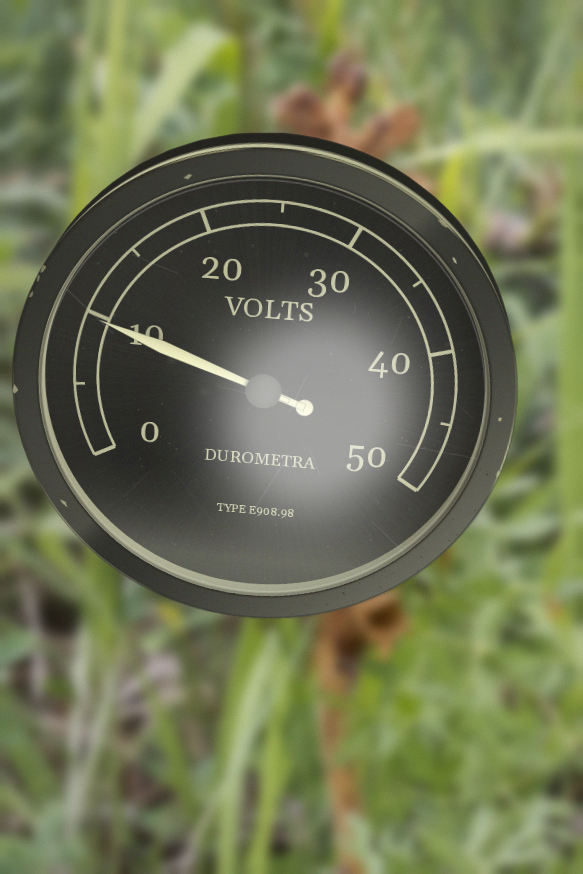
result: 10,V
